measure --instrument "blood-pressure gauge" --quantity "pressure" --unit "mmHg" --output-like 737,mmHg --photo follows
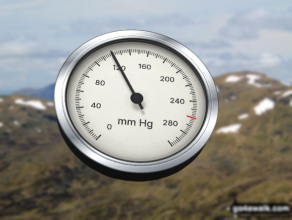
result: 120,mmHg
